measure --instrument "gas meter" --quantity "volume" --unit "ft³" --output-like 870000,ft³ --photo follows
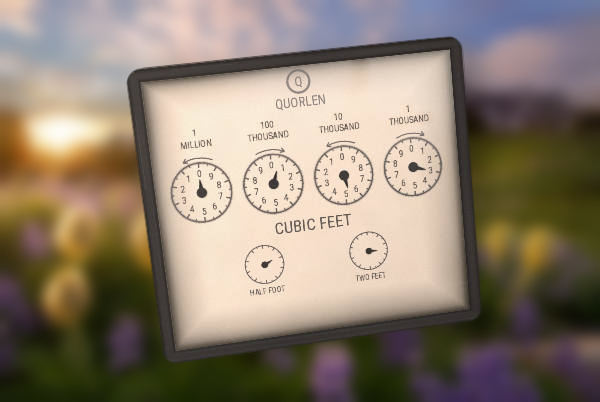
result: 5300,ft³
